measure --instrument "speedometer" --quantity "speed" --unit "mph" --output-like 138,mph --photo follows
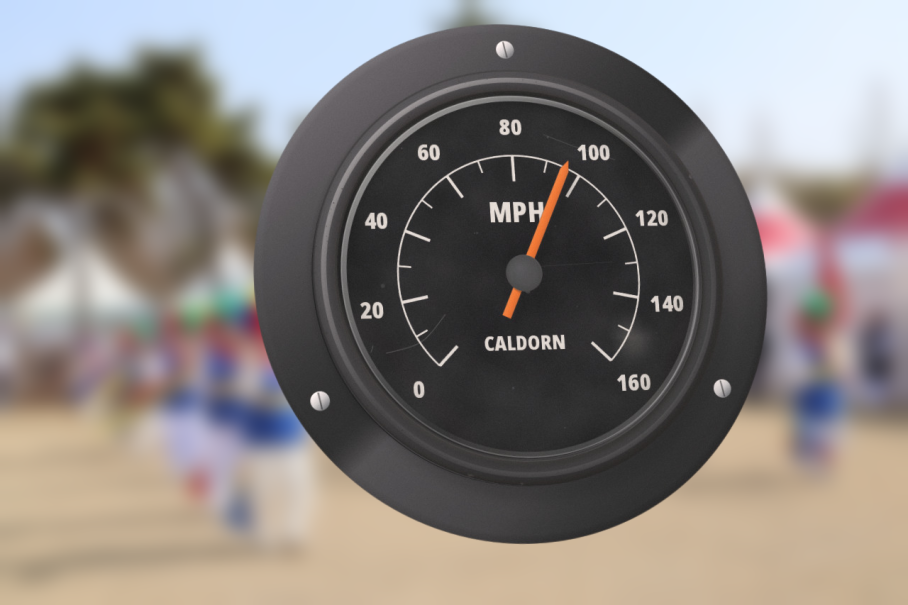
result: 95,mph
